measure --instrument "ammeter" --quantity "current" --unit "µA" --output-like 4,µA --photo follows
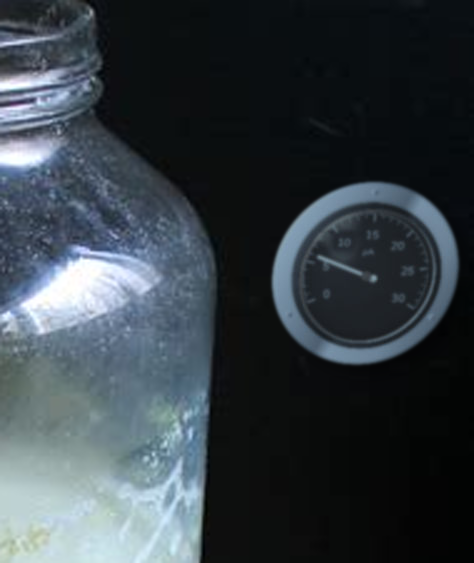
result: 6,µA
